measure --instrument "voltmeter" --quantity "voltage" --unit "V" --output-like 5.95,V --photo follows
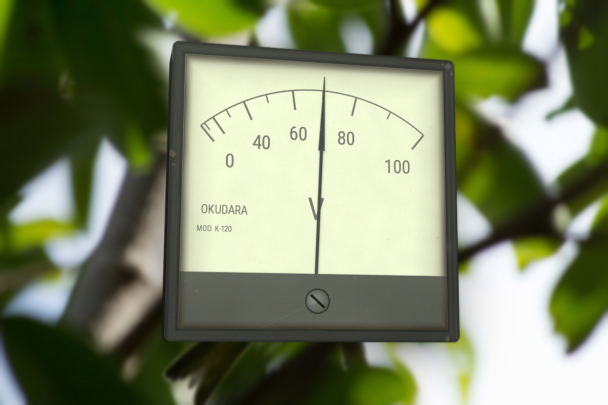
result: 70,V
